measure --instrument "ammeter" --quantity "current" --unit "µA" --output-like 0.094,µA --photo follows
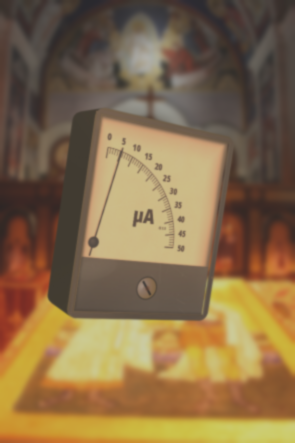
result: 5,µA
